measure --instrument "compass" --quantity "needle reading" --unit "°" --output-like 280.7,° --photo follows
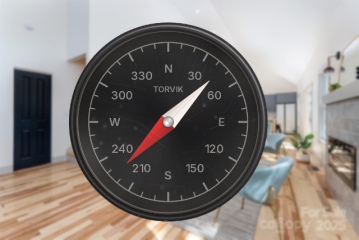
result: 225,°
